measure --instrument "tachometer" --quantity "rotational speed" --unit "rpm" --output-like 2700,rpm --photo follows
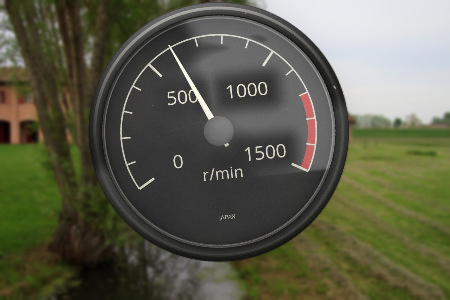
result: 600,rpm
